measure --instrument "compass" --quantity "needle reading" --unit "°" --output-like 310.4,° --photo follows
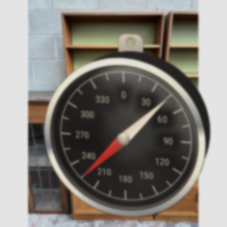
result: 225,°
